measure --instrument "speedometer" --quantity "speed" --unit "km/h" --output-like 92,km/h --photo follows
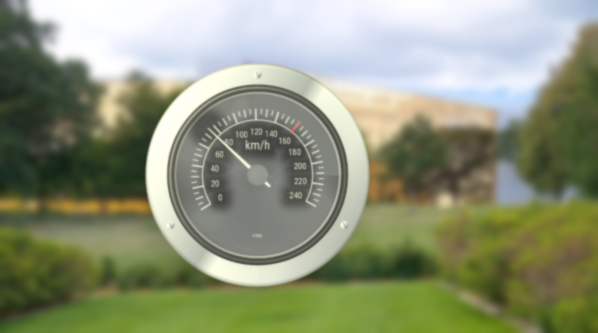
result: 75,km/h
